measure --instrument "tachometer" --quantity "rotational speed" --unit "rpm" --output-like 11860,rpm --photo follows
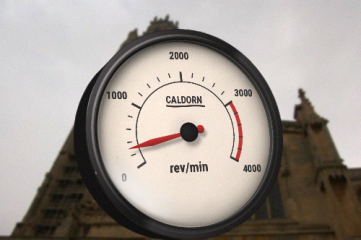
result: 300,rpm
